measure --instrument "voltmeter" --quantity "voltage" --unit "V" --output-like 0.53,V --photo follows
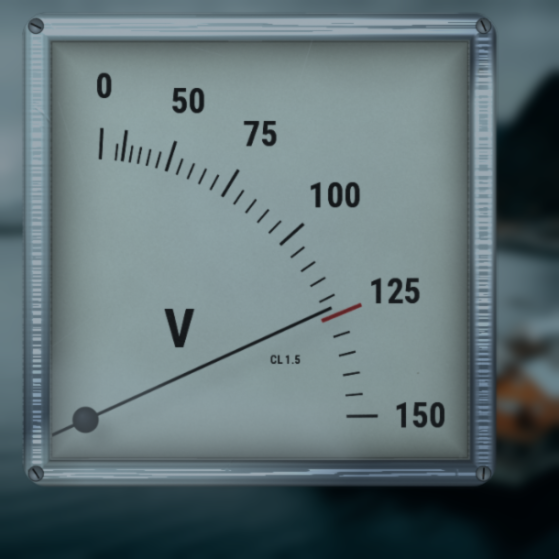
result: 122.5,V
